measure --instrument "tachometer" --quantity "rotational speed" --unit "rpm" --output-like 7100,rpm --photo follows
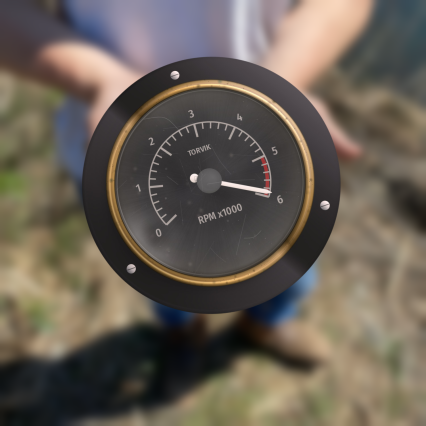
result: 5900,rpm
